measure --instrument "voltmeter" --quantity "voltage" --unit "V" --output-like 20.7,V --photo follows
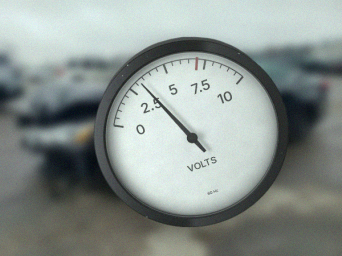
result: 3.25,V
